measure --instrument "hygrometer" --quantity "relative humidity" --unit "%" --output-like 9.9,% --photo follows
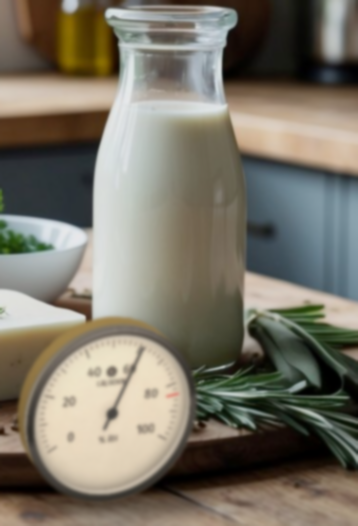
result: 60,%
